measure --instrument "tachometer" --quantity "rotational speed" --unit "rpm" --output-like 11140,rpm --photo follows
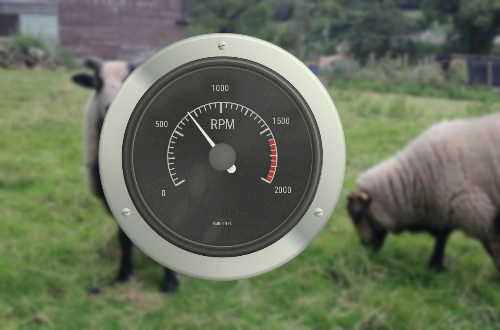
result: 700,rpm
